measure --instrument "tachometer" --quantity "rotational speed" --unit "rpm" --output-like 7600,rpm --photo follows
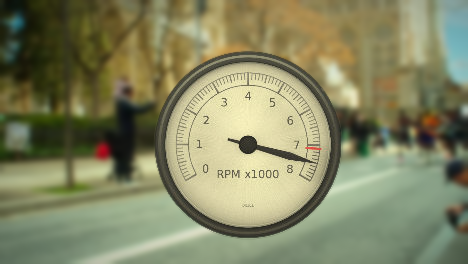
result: 7500,rpm
